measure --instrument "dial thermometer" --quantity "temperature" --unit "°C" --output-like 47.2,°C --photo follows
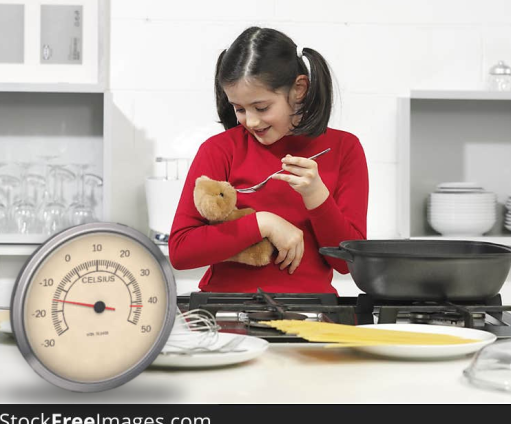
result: -15,°C
